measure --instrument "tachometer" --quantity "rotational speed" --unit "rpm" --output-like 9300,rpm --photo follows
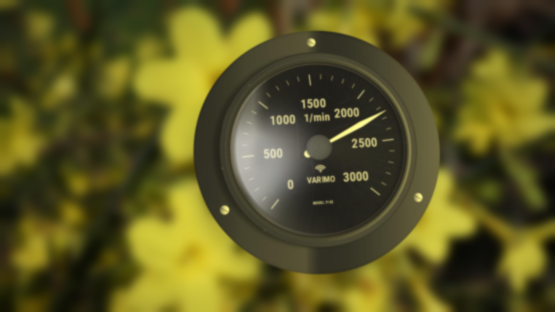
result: 2250,rpm
